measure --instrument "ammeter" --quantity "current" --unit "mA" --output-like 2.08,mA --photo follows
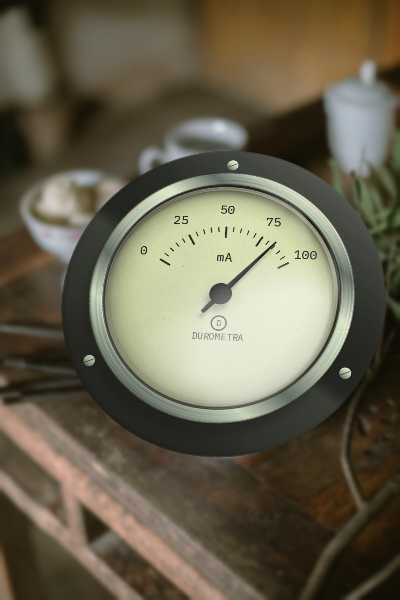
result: 85,mA
